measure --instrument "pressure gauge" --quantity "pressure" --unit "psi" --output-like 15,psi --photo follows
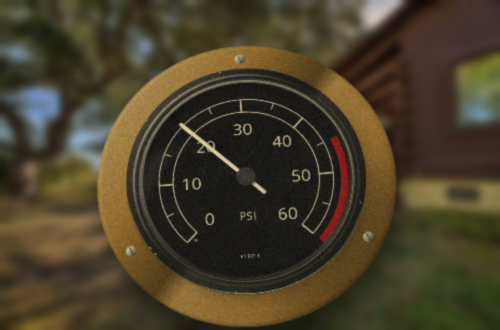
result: 20,psi
